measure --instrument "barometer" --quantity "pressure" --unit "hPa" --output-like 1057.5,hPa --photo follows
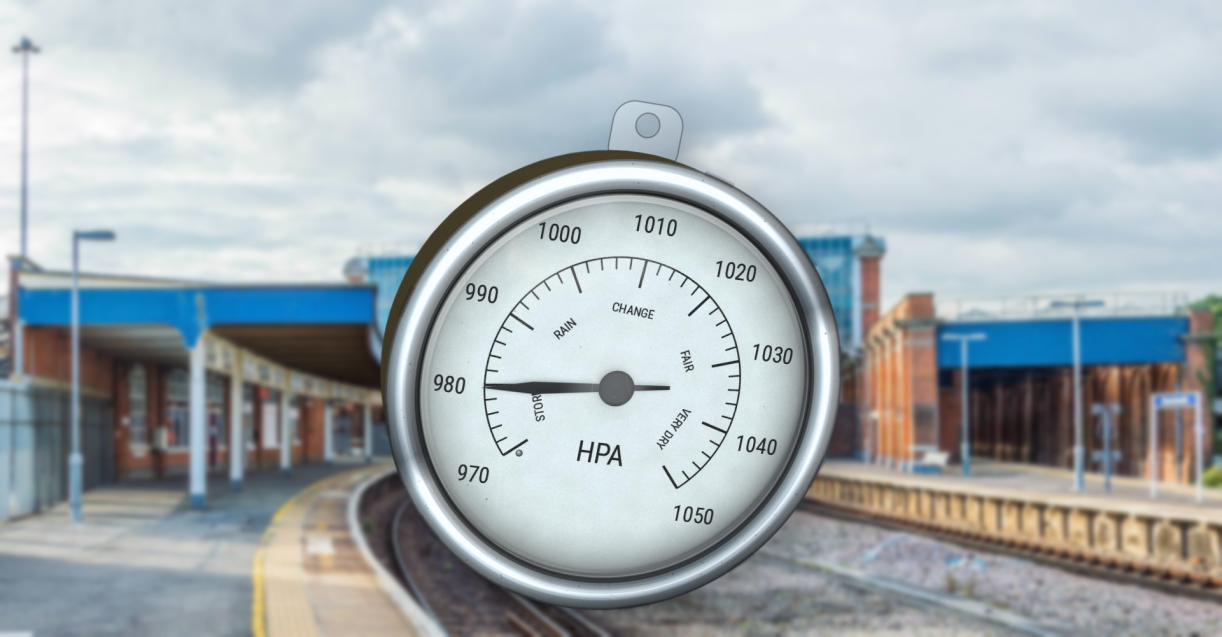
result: 980,hPa
